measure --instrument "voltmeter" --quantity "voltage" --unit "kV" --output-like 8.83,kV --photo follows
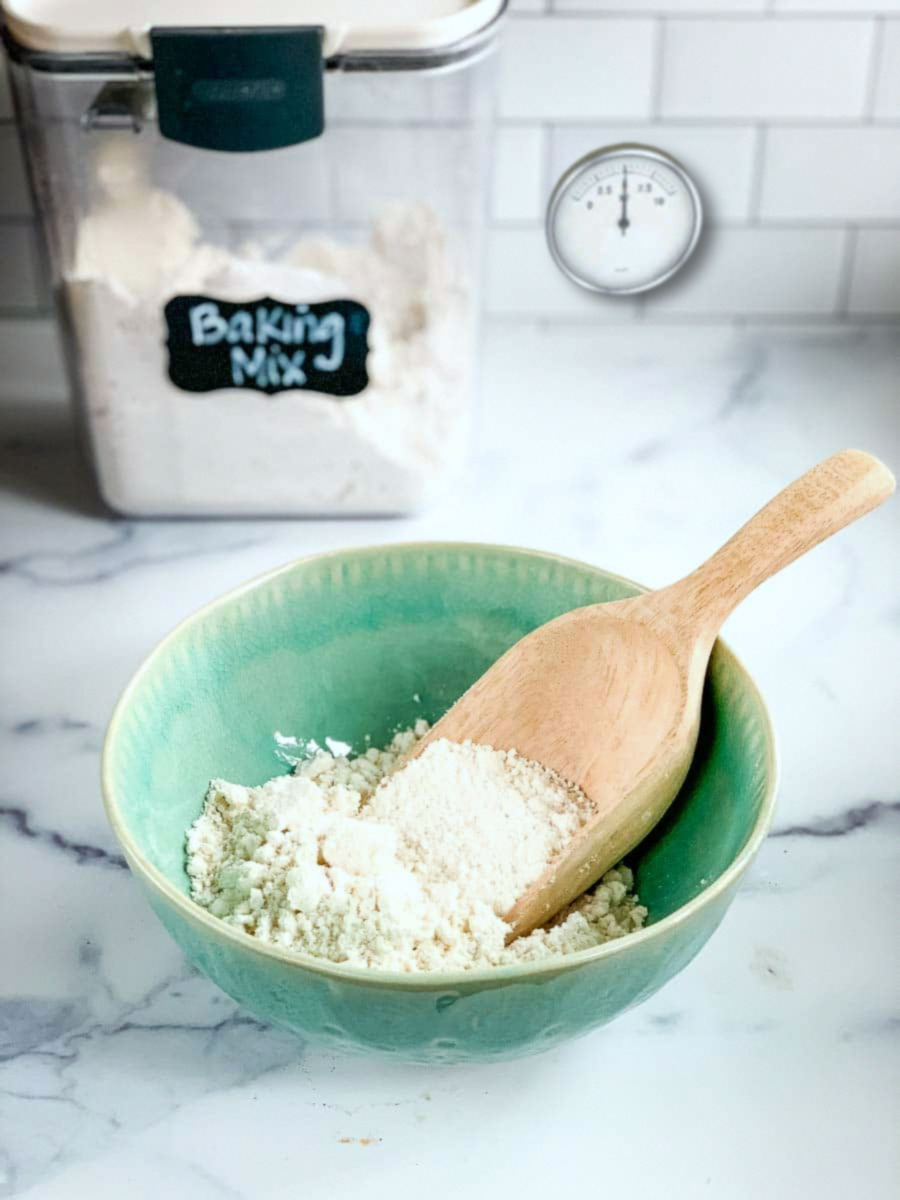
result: 5,kV
